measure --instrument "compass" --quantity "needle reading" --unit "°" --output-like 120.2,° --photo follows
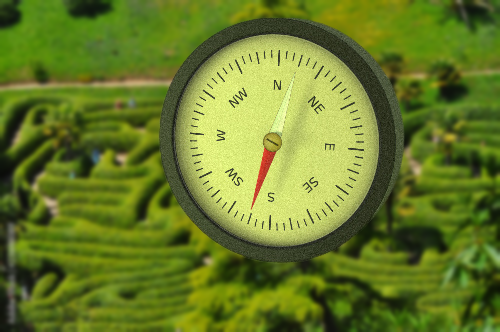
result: 195,°
